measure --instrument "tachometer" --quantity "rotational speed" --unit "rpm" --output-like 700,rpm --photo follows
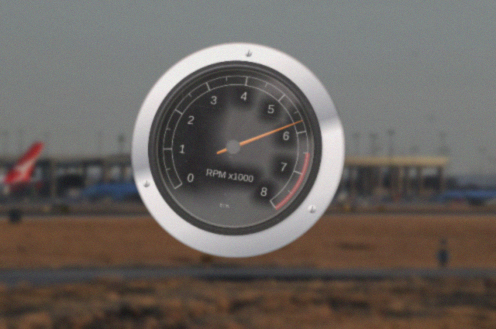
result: 5750,rpm
